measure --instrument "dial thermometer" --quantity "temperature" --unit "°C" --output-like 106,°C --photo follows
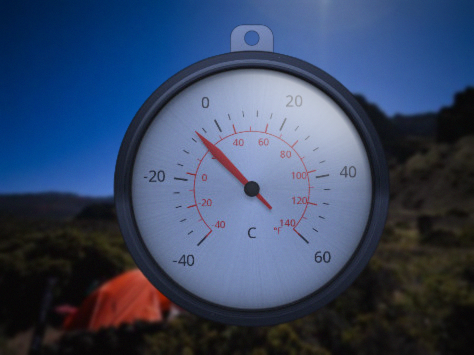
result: -6,°C
